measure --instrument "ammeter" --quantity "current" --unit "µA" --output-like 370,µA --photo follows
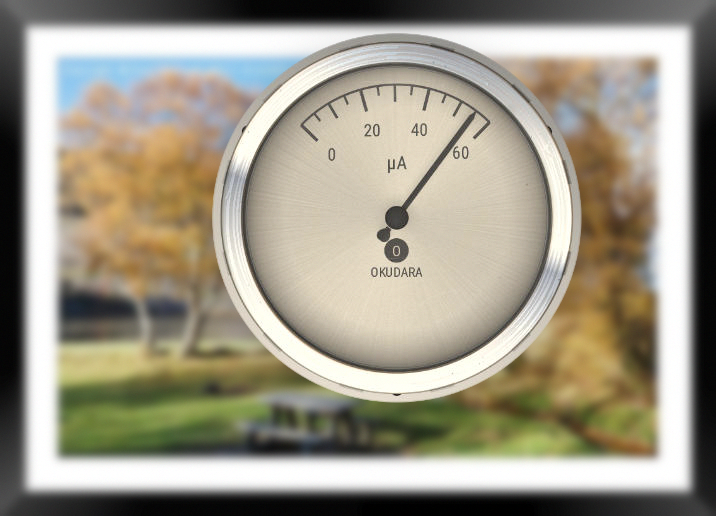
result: 55,µA
